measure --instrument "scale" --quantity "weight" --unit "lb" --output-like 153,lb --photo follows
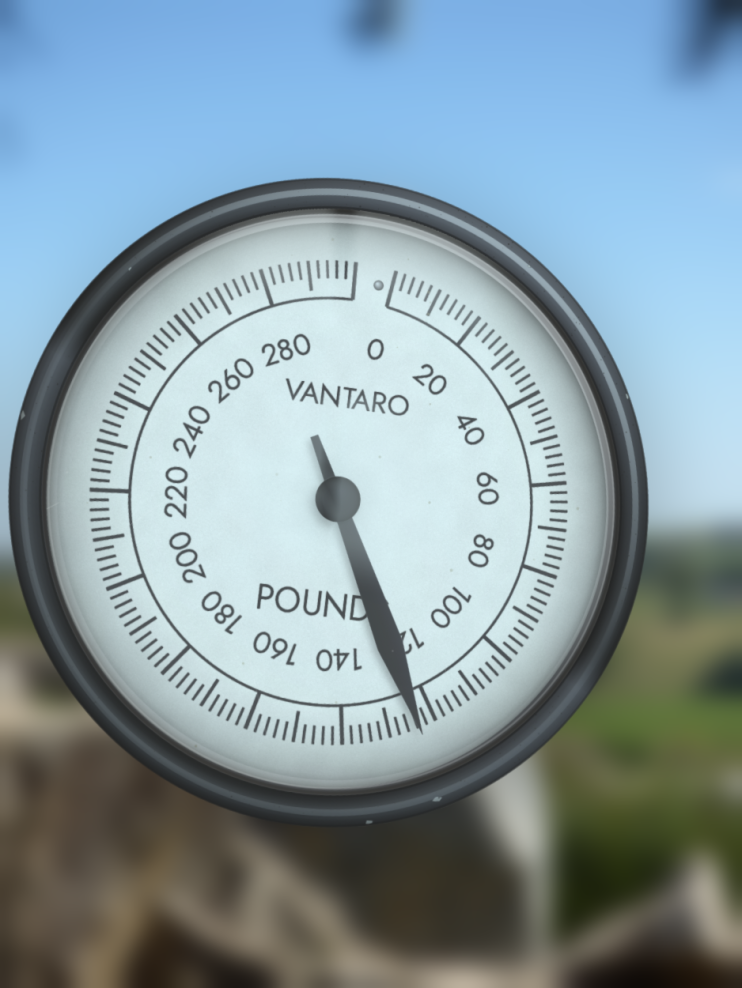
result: 124,lb
